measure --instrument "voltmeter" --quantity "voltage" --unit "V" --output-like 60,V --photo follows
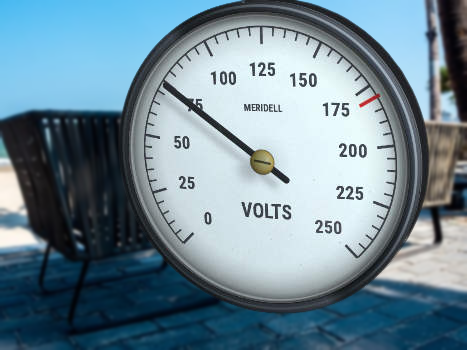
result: 75,V
